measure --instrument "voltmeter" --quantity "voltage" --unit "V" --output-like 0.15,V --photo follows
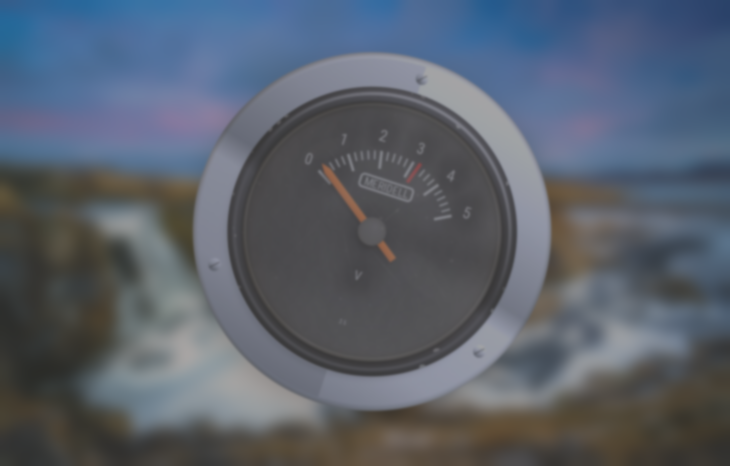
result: 0.2,V
